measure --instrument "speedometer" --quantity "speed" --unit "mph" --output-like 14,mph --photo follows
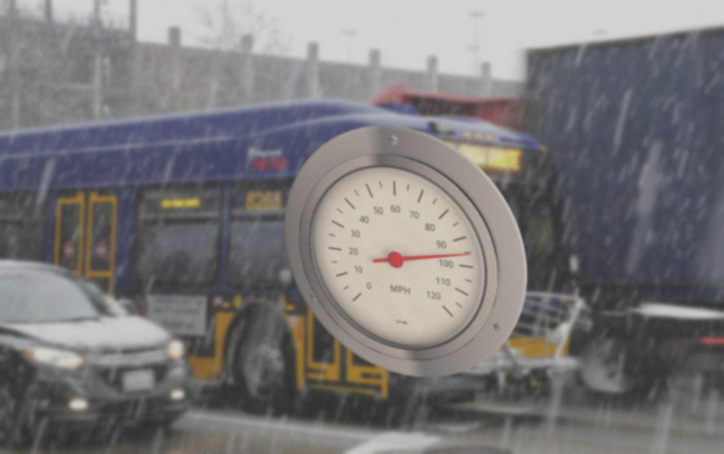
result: 95,mph
